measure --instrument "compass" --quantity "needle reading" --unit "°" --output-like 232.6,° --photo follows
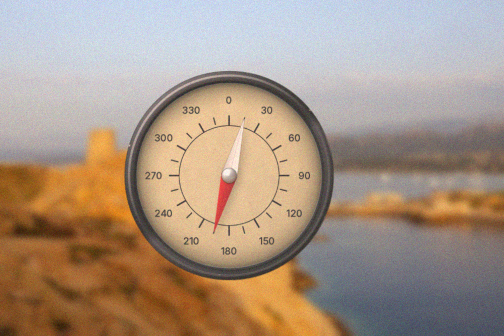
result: 195,°
